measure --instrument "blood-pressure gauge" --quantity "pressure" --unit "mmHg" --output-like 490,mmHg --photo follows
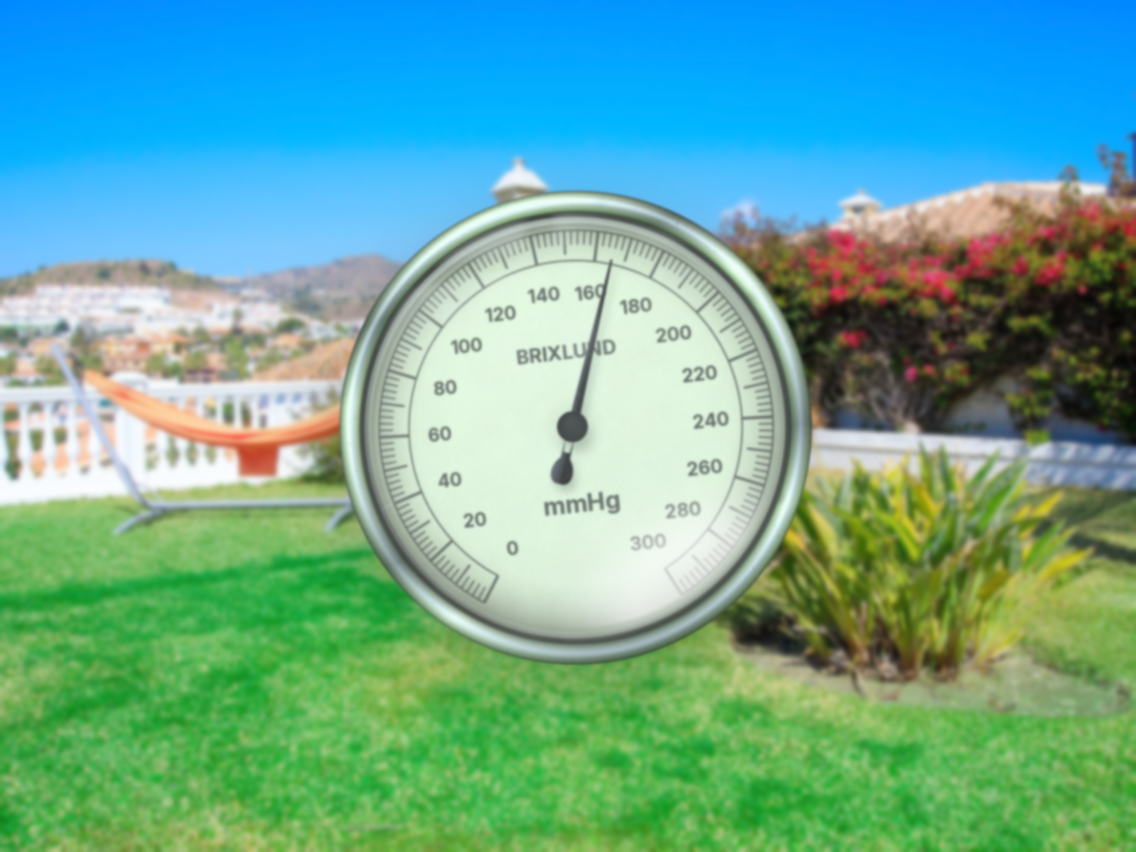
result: 166,mmHg
